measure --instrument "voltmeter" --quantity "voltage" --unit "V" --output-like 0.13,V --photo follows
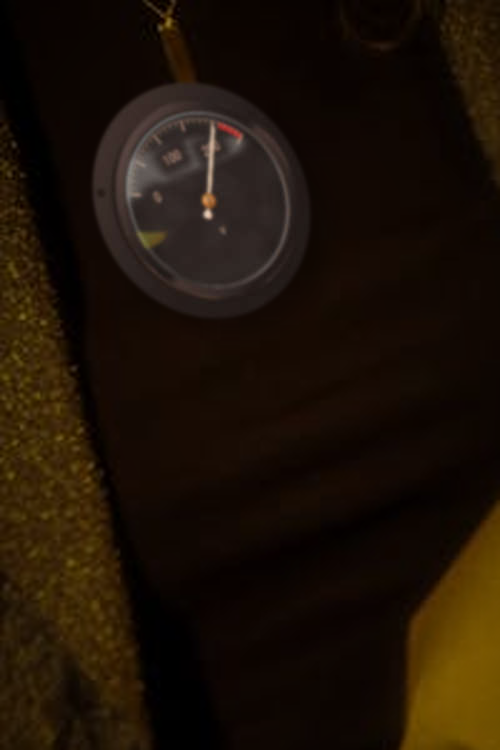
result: 200,V
